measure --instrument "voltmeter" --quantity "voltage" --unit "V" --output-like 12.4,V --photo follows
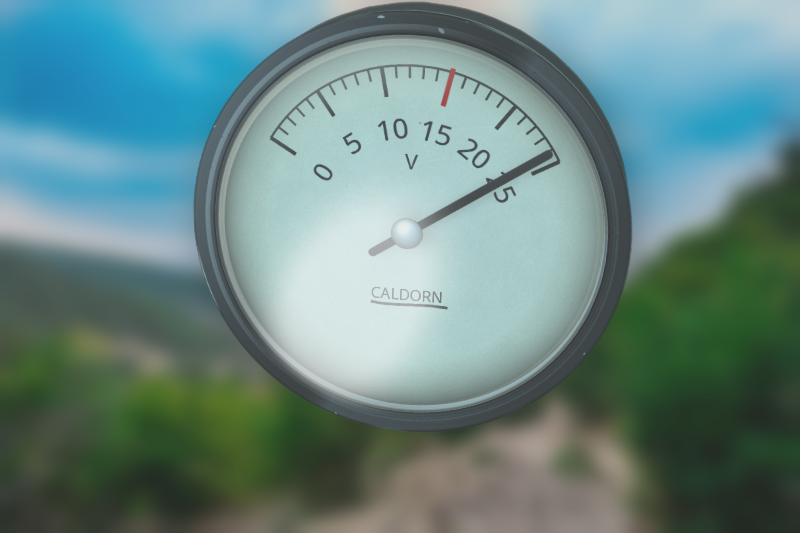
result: 24,V
